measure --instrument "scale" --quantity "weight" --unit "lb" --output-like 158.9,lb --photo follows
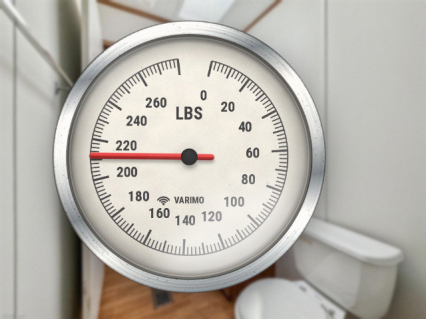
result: 212,lb
